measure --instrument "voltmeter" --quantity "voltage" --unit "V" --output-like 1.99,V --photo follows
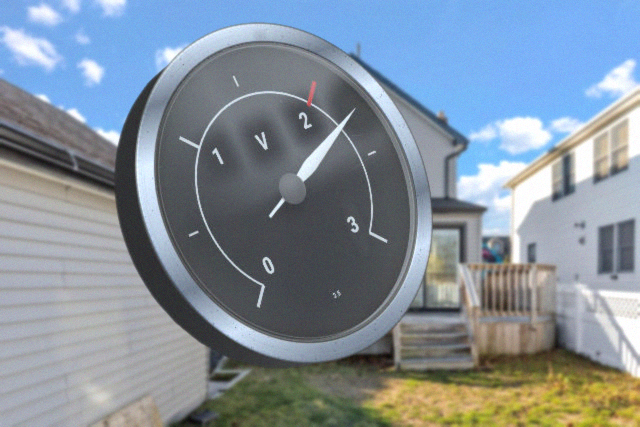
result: 2.25,V
